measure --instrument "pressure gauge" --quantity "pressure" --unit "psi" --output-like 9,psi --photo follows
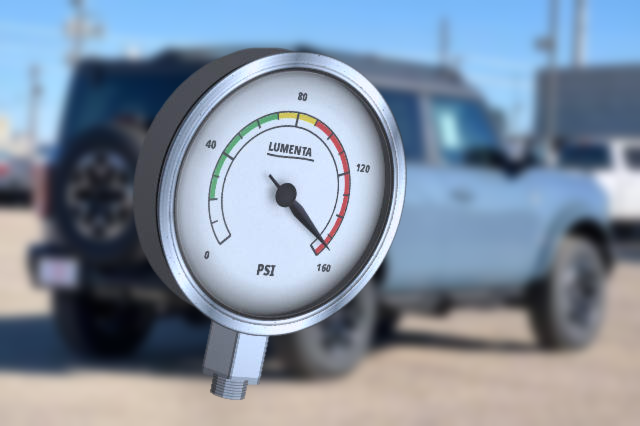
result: 155,psi
